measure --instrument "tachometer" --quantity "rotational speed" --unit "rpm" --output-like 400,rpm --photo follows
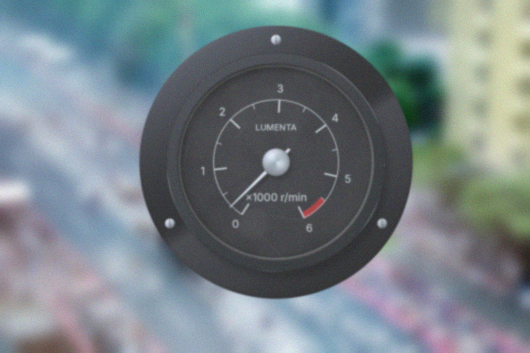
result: 250,rpm
